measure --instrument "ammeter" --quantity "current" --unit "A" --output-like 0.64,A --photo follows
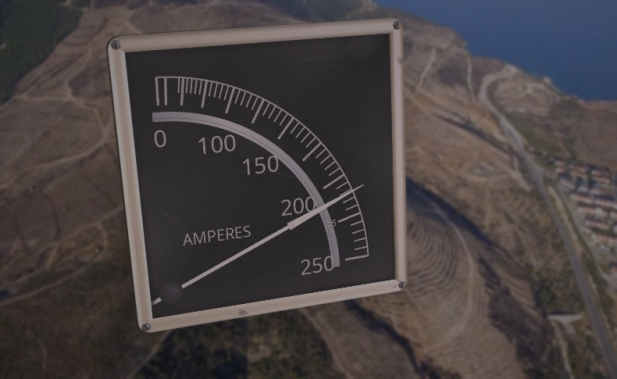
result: 210,A
